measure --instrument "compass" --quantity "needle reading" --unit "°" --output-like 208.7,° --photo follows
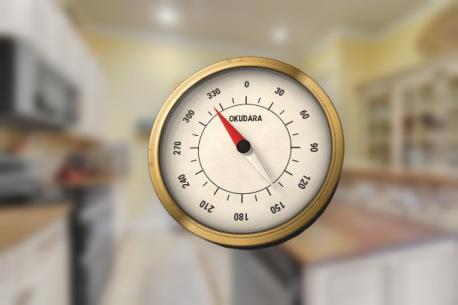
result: 322.5,°
